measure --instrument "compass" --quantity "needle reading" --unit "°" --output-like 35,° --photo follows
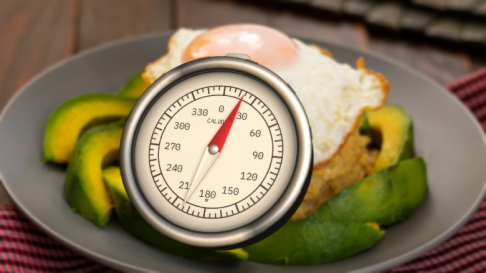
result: 20,°
